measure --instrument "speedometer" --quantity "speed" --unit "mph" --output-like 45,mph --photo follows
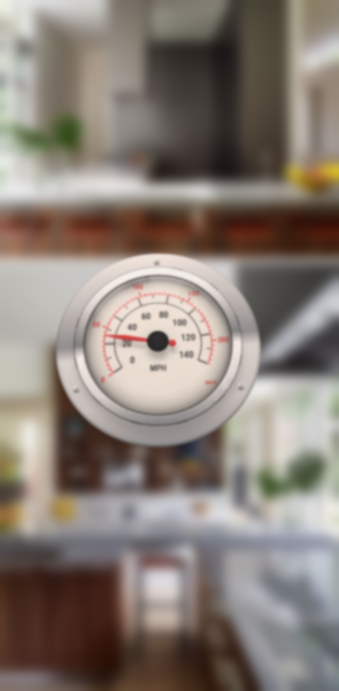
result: 25,mph
